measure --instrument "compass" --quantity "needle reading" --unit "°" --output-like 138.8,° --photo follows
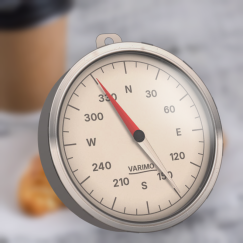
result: 330,°
